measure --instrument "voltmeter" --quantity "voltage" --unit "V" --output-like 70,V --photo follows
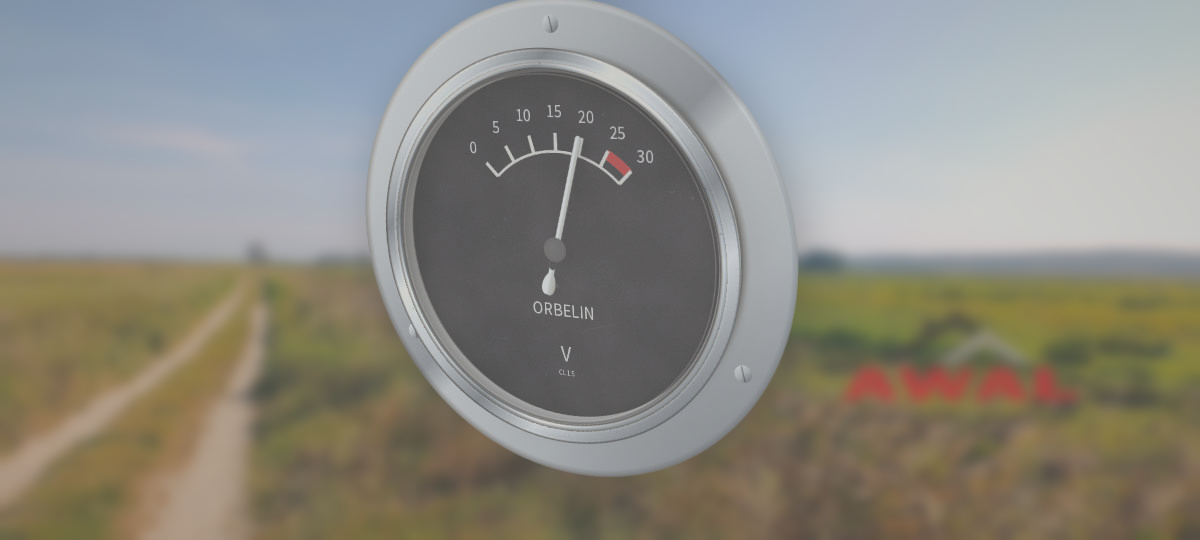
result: 20,V
